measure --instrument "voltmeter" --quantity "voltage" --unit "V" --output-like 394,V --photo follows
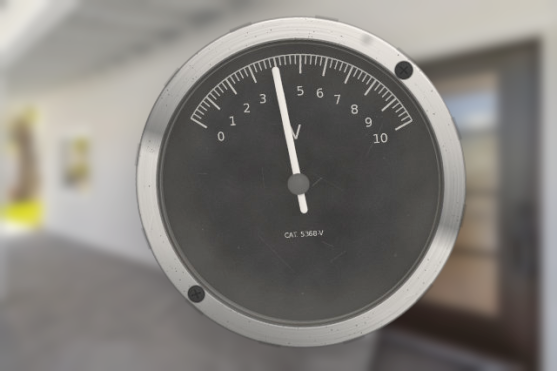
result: 4,V
